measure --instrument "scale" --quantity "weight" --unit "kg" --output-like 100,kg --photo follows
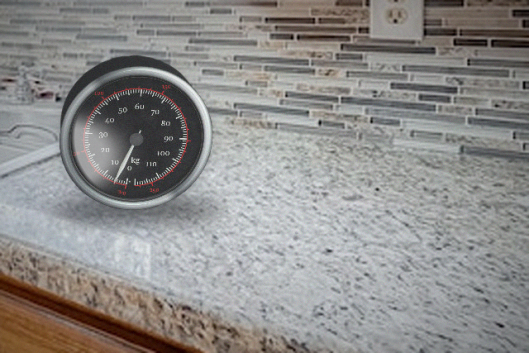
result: 5,kg
